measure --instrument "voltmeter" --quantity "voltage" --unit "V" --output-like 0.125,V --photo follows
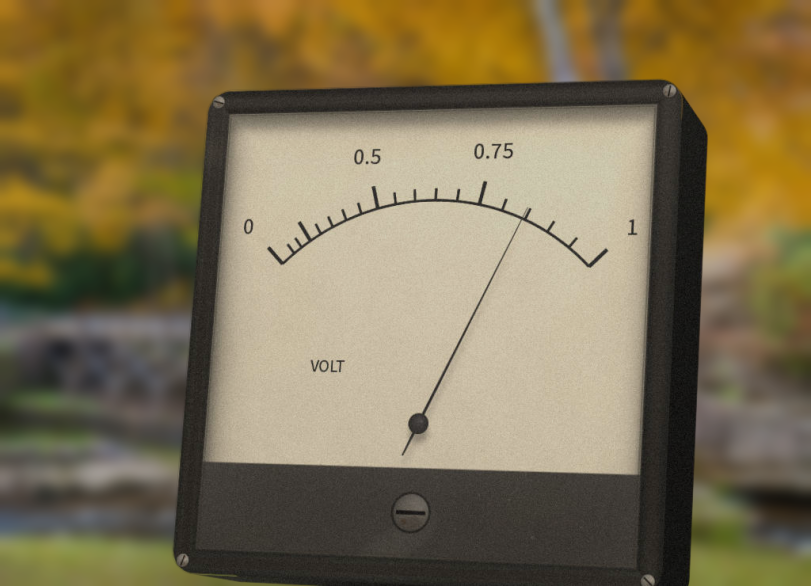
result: 0.85,V
